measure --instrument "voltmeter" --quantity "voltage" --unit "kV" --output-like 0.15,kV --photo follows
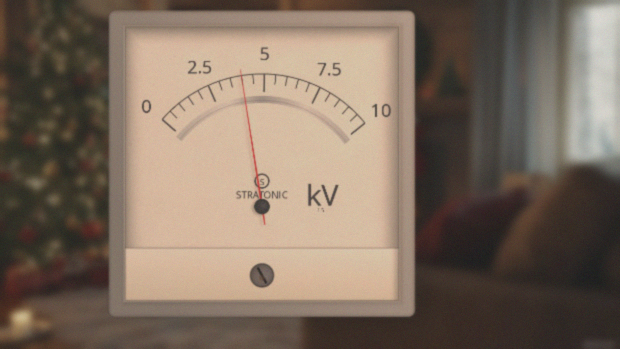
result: 4,kV
